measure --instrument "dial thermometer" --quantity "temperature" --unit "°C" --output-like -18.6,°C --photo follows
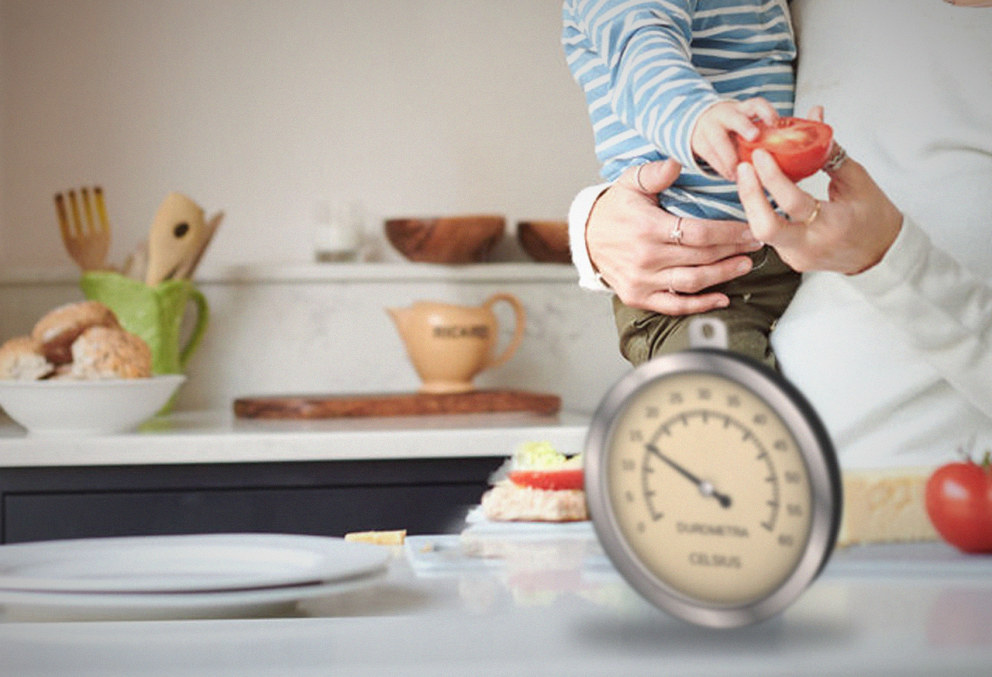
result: 15,°C
